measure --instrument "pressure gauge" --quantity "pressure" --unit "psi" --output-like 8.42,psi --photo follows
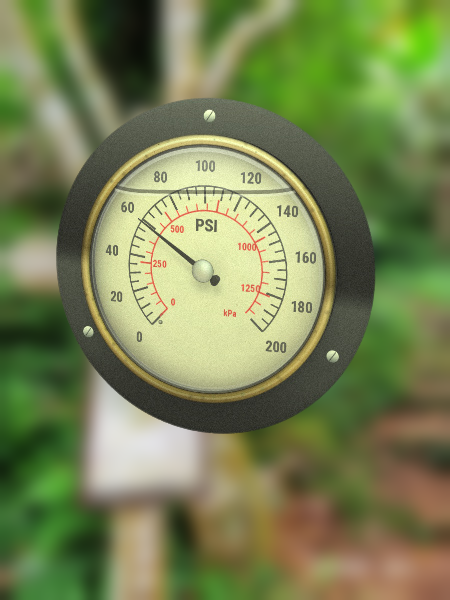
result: 60,psi
